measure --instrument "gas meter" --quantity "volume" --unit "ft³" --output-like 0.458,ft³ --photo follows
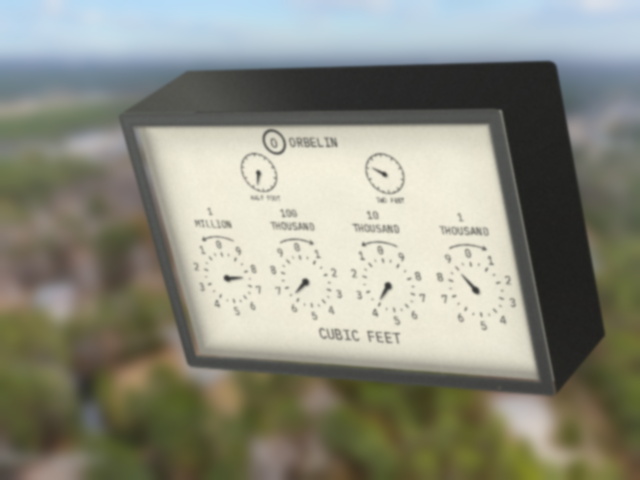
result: 763900,ft³
